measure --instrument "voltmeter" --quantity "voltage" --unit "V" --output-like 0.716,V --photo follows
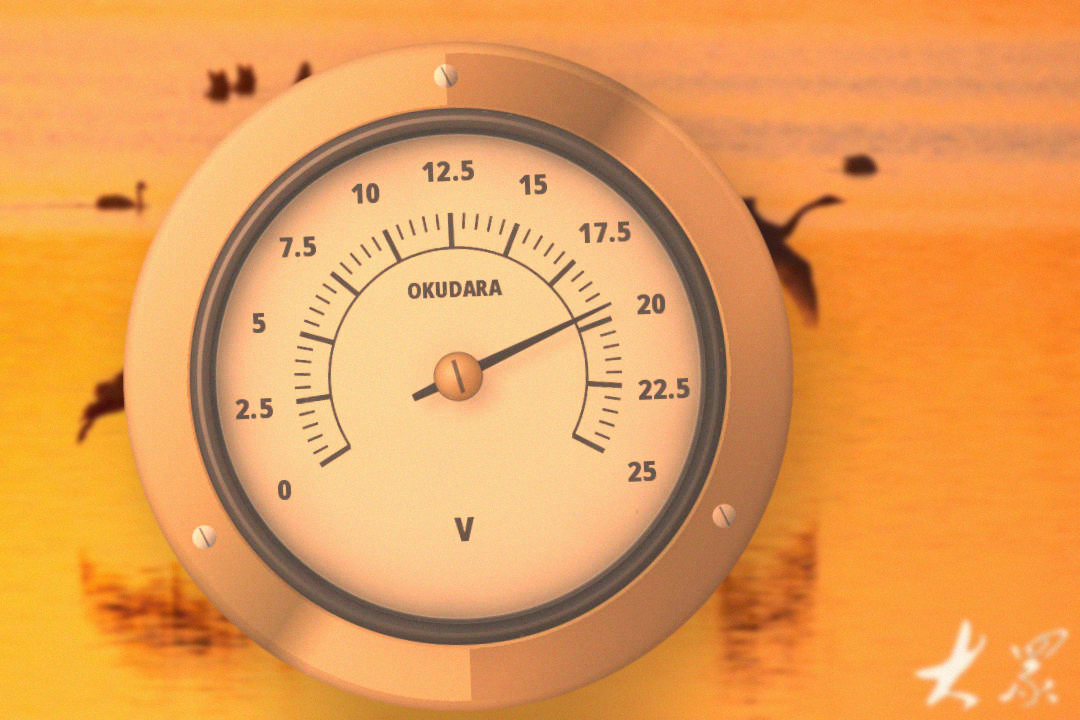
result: 19.5,V
